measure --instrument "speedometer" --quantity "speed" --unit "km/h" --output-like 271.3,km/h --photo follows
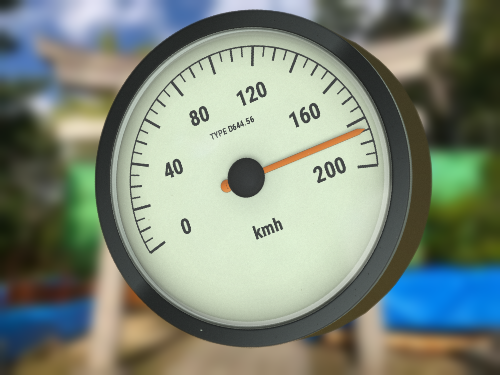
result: 185,km/h
